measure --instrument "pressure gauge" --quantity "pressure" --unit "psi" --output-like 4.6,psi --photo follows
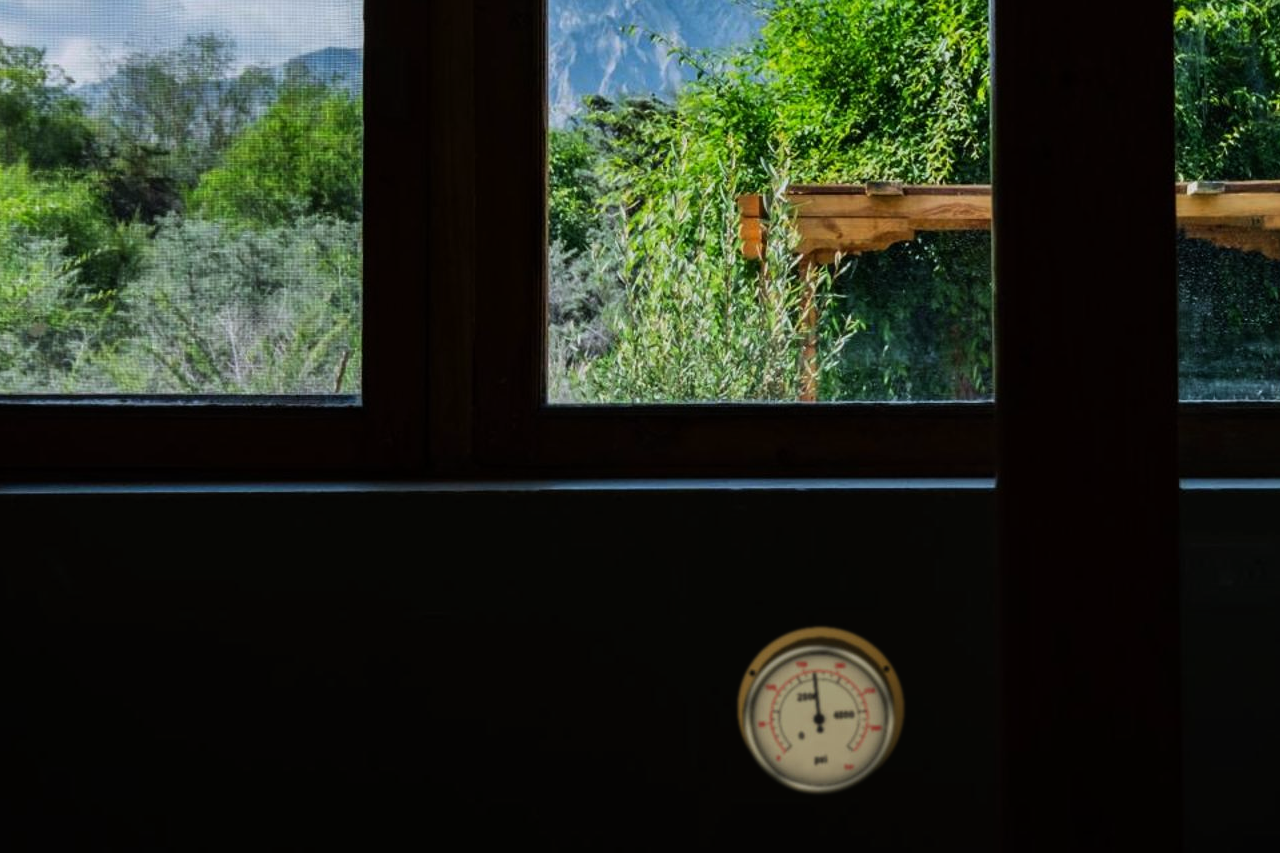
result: 2400,psi
